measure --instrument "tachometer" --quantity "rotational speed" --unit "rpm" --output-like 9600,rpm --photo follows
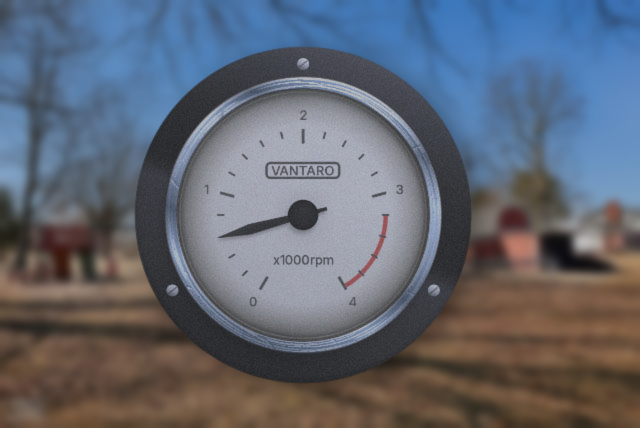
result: 600,rpm
